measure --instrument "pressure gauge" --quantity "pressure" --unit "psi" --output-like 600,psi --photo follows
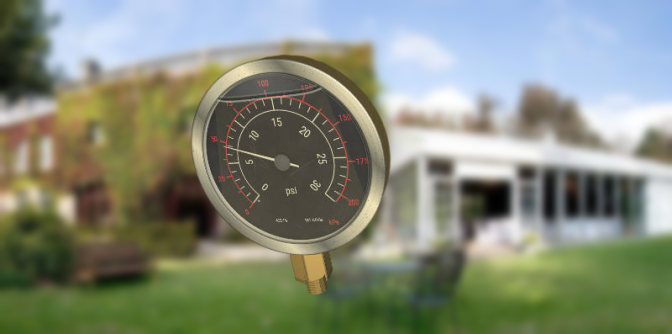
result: 7,psi
